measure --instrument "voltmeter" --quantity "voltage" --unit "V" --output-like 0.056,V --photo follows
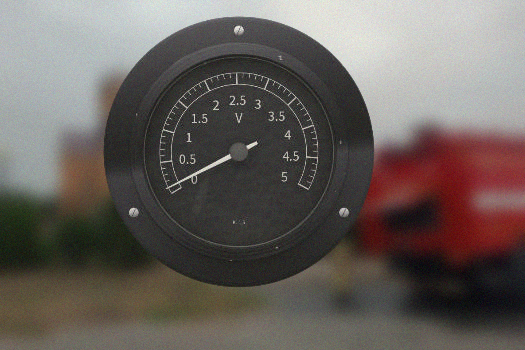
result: 0.1,V
